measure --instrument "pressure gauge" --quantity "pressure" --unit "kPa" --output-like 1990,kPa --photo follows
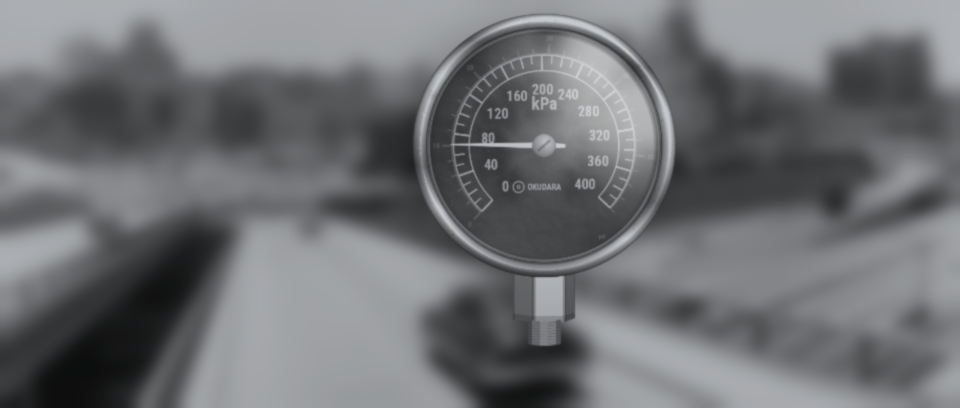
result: 70,kPa
